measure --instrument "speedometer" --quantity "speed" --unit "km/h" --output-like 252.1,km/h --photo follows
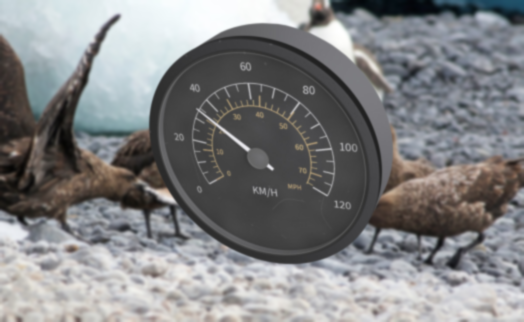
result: 35,km/h
